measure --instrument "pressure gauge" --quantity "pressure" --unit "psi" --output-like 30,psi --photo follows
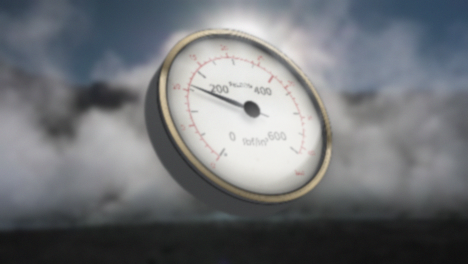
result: 150,psi
